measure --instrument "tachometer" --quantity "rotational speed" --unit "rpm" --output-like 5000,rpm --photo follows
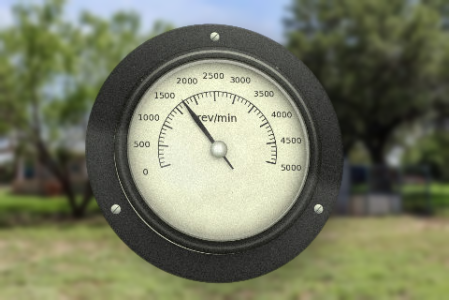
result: 1700,rpm
